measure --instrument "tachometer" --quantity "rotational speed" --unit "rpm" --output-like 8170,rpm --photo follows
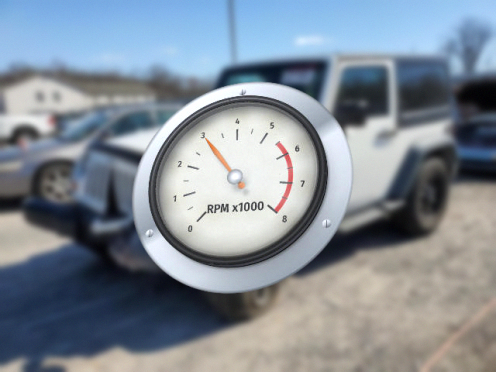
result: 3000,rpm
